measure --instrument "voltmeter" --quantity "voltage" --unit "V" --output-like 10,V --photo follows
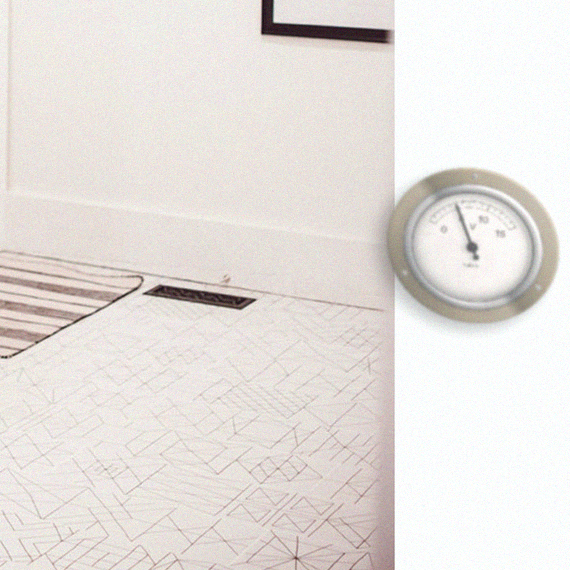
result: 5,V
